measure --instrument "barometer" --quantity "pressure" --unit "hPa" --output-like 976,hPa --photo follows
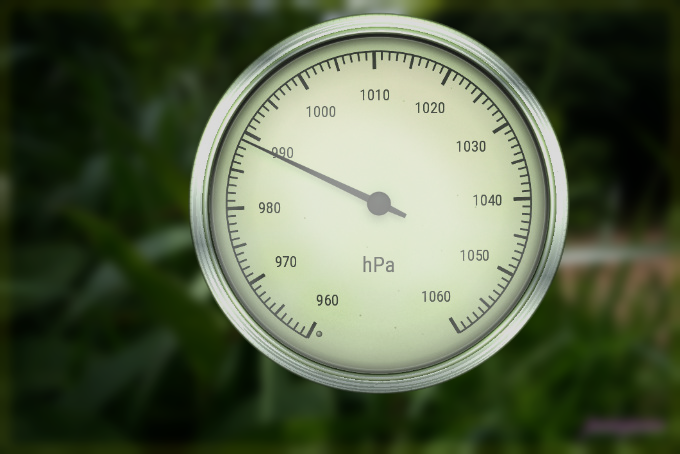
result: 989,hPa
